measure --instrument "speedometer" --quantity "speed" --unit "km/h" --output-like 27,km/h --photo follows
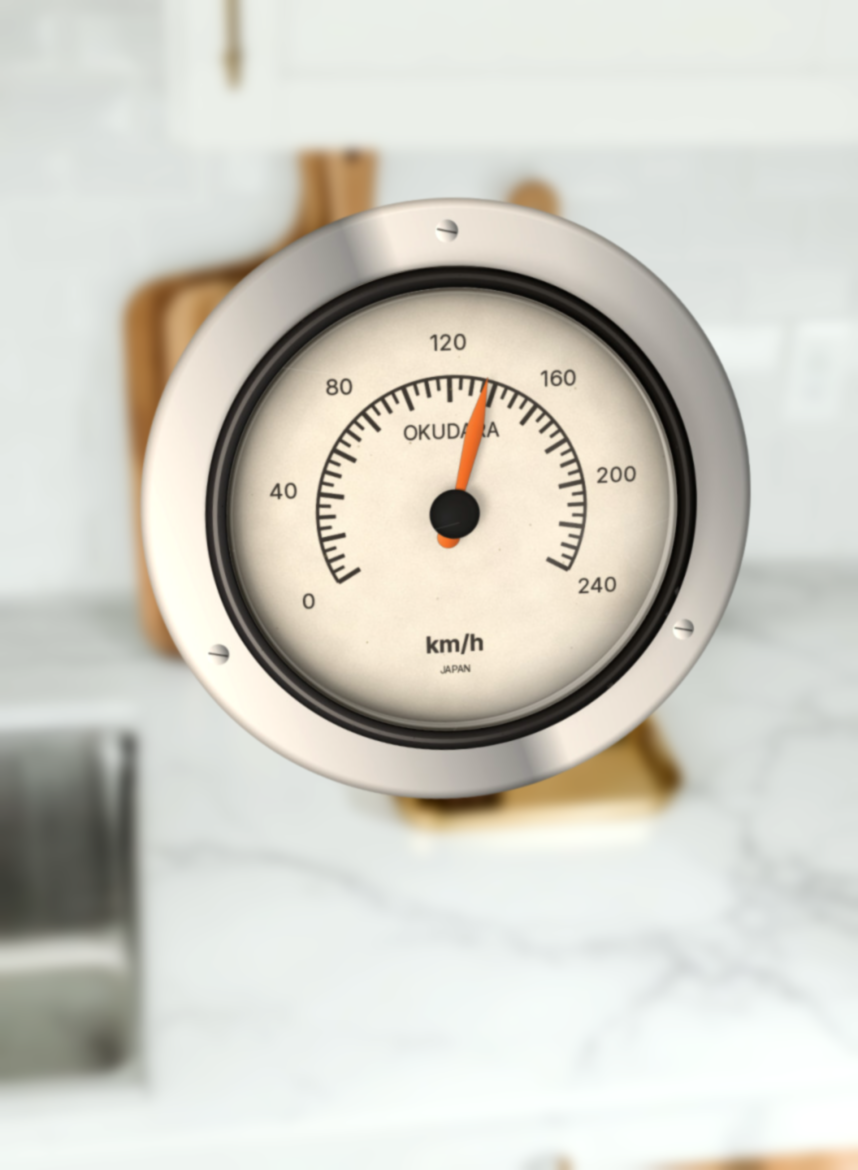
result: 135,km/h
